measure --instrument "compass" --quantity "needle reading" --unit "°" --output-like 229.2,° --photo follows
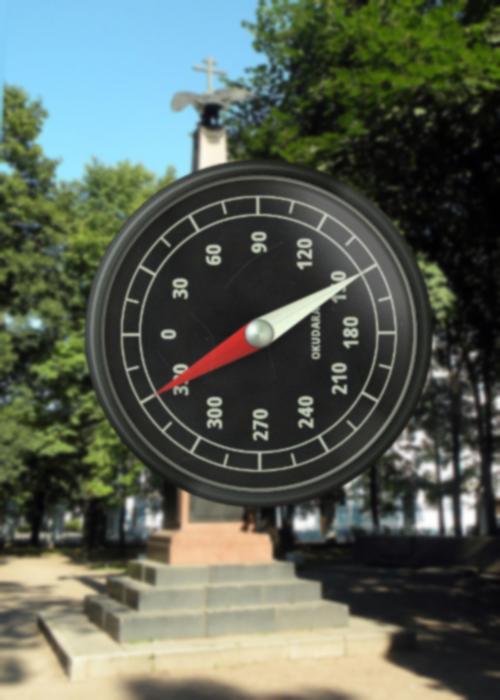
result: 330,°
